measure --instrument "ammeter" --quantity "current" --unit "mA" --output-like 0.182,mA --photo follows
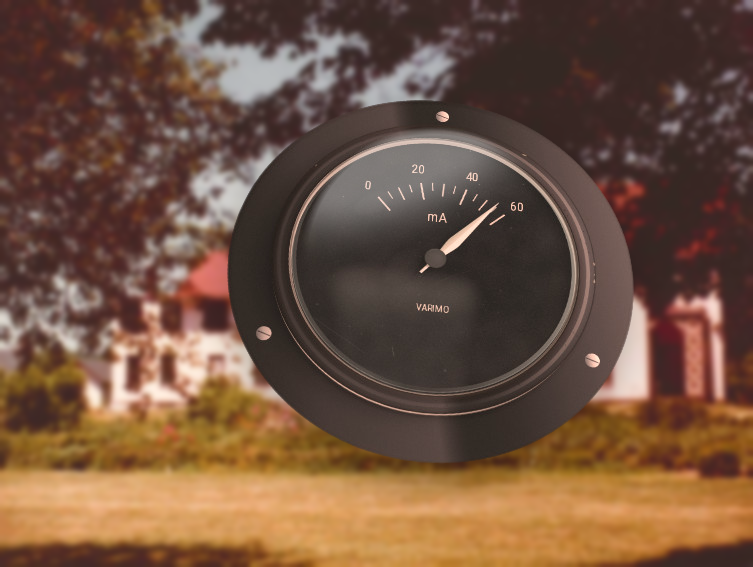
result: 55,mA
